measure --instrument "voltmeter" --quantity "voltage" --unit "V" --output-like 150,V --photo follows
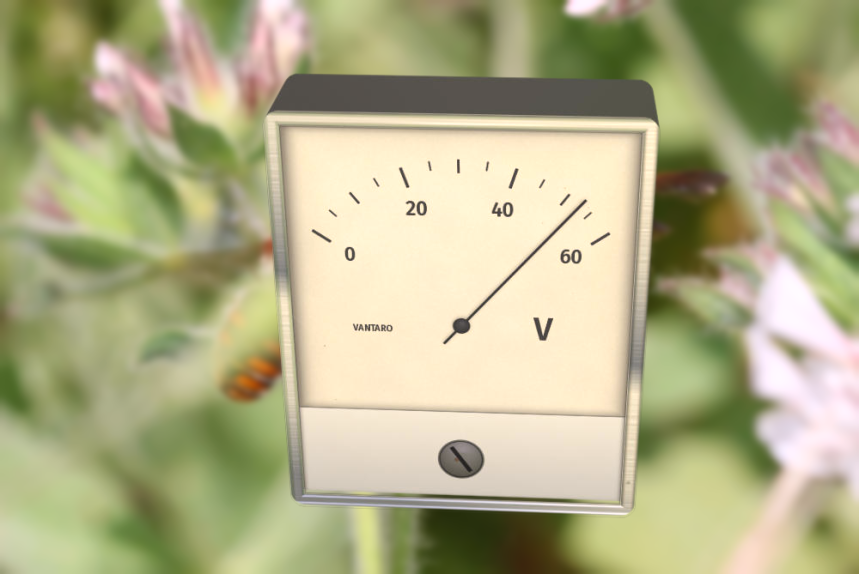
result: 52.5,V
